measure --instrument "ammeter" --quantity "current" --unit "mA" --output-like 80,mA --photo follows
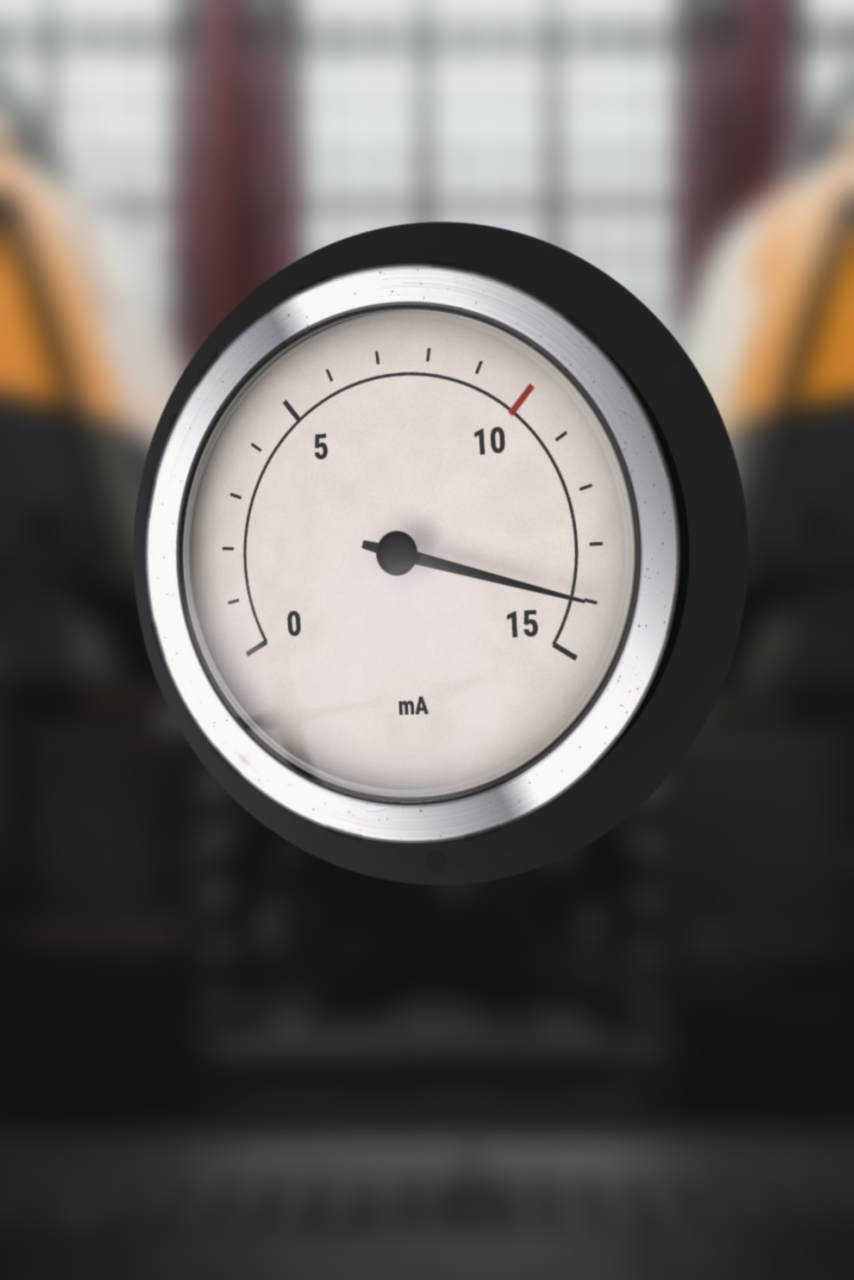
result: 14,mA
